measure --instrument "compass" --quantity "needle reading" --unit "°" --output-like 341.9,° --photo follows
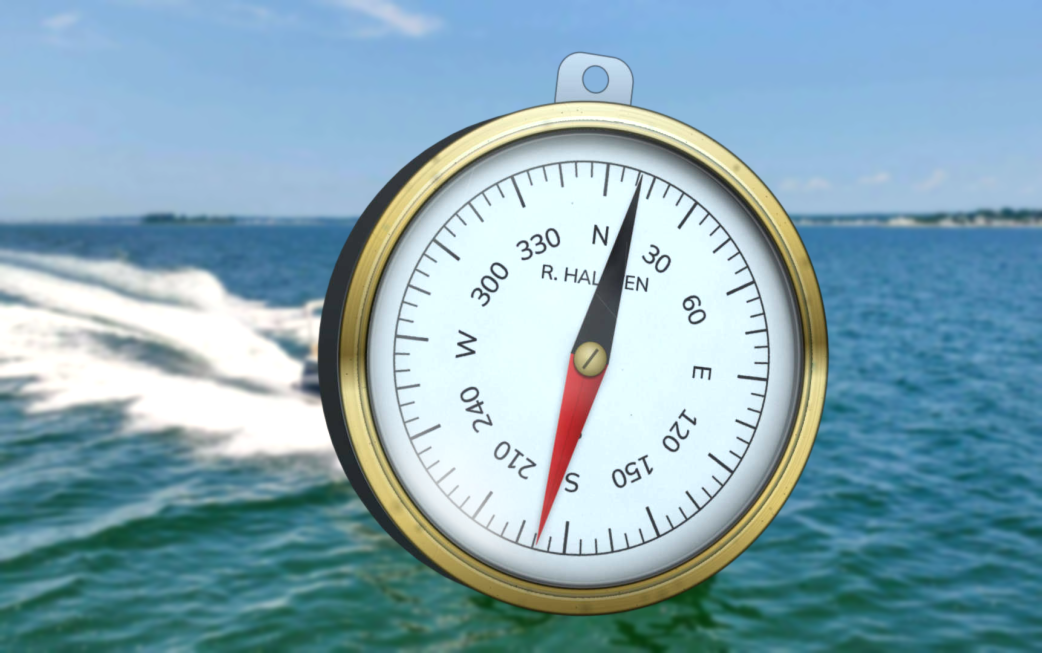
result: 190,°
